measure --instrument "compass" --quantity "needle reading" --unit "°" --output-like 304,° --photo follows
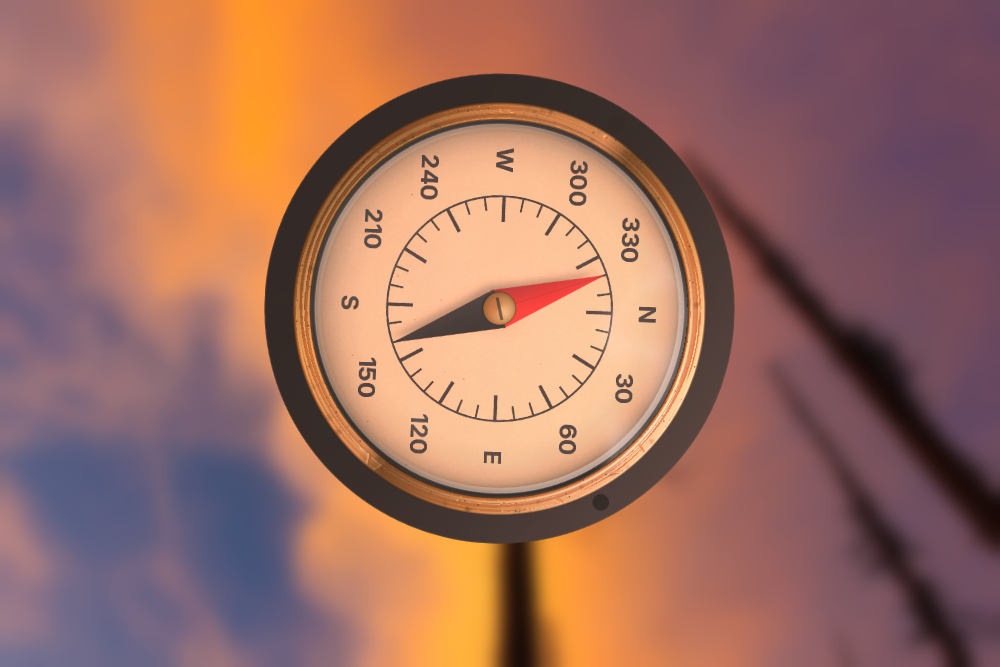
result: 340,°
